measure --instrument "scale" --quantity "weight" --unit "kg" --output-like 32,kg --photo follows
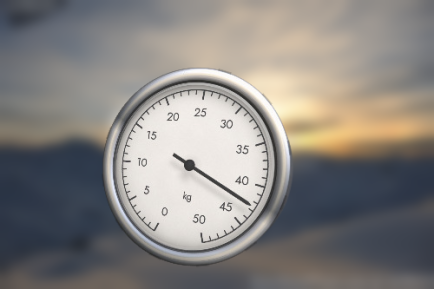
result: 42.5,kg
